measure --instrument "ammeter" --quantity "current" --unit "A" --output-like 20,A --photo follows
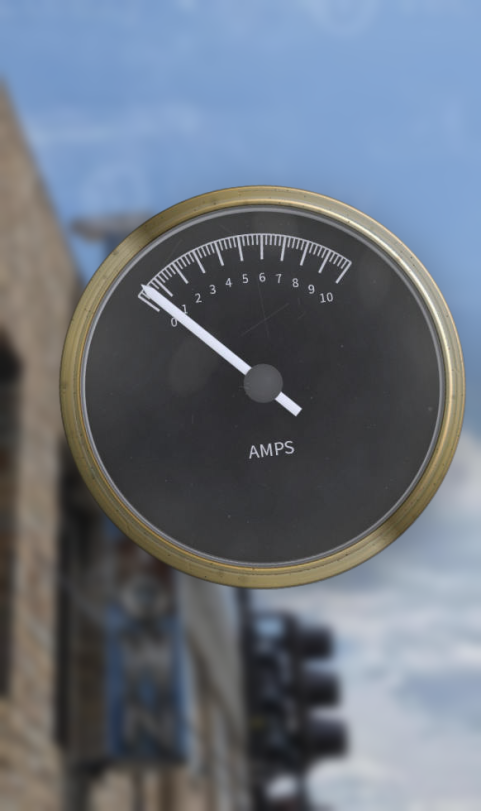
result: 0.4,A
